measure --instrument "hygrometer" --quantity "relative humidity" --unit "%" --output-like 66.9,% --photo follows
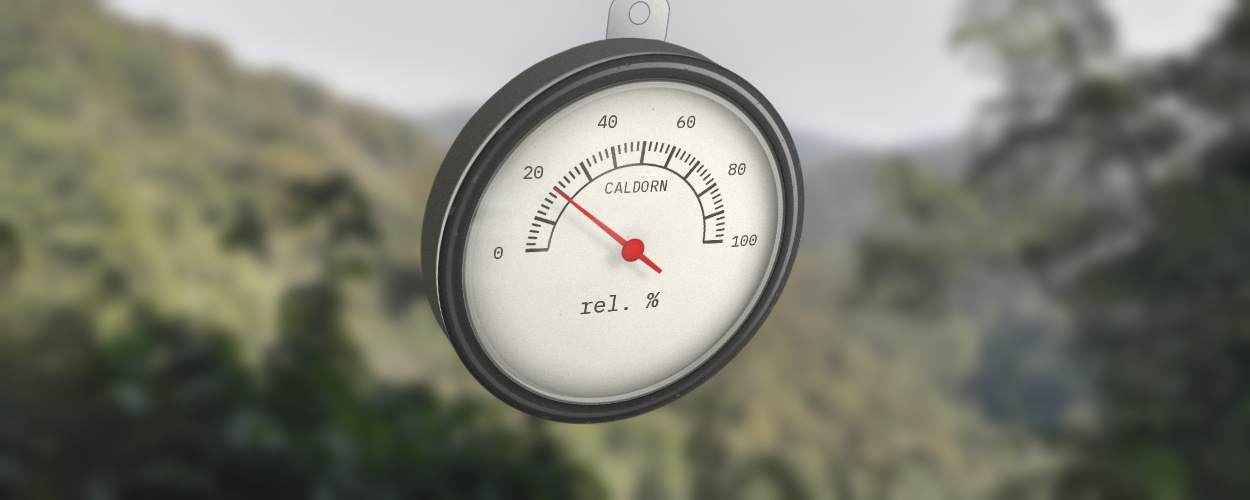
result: 20,%
